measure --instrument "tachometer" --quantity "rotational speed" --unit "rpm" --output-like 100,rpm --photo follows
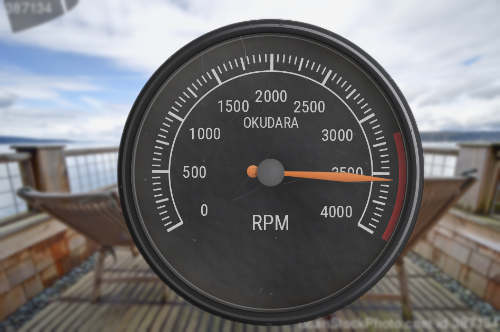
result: 3550,rpm
